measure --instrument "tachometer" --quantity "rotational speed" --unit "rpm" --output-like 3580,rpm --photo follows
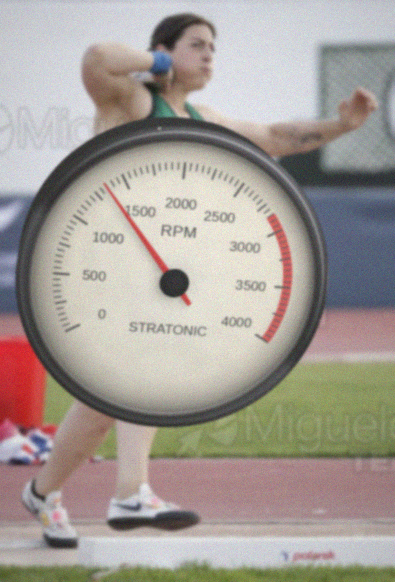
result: 1350,rpm
